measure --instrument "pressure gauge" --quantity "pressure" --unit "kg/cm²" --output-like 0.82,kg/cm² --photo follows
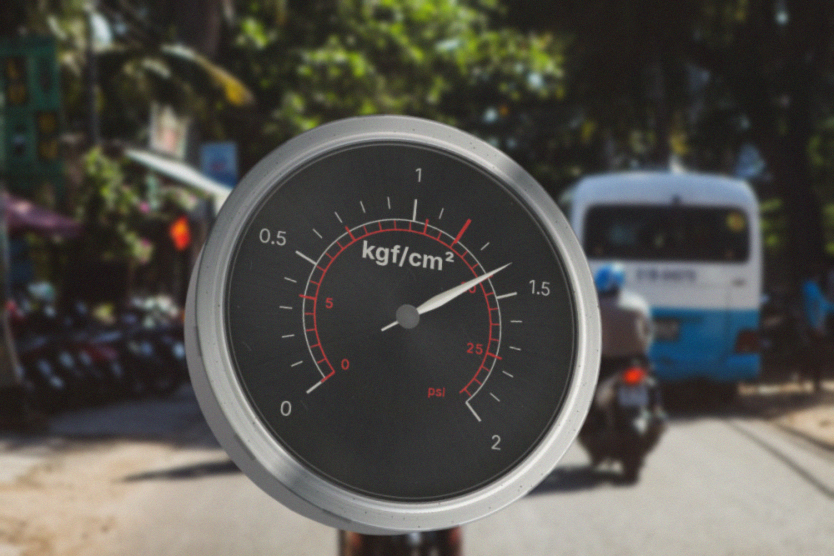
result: 1.4,kg/cm²
